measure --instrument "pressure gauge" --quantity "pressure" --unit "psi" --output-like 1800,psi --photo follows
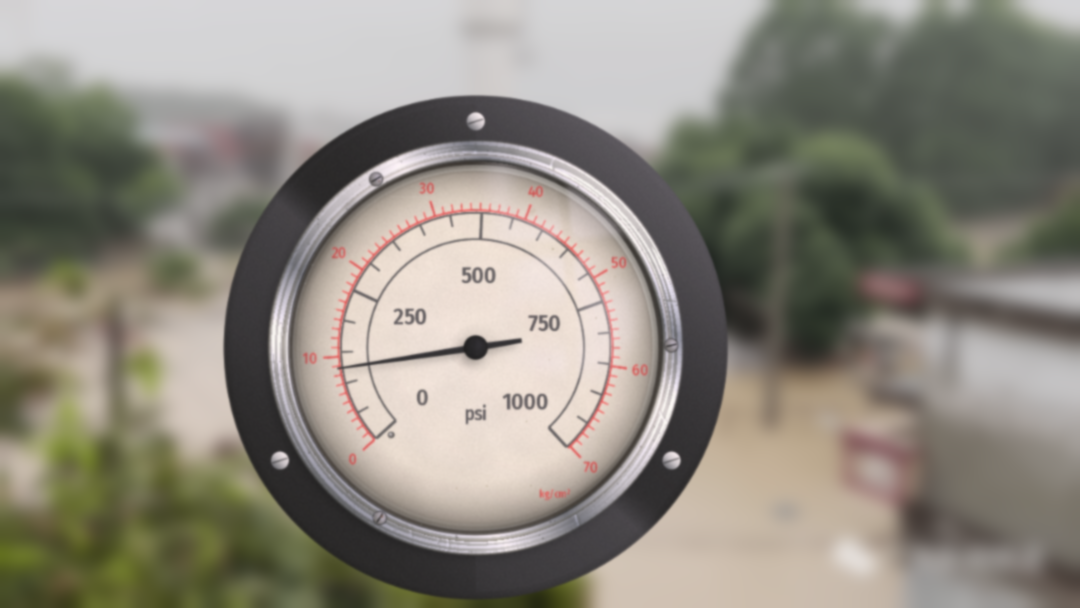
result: 125,psi
